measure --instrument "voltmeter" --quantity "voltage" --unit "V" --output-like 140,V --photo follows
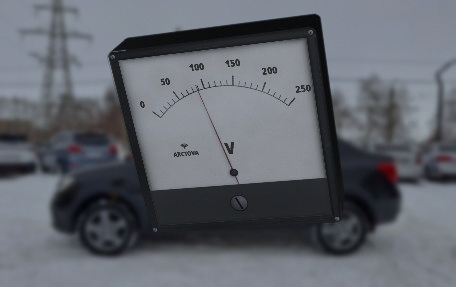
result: 90,V
